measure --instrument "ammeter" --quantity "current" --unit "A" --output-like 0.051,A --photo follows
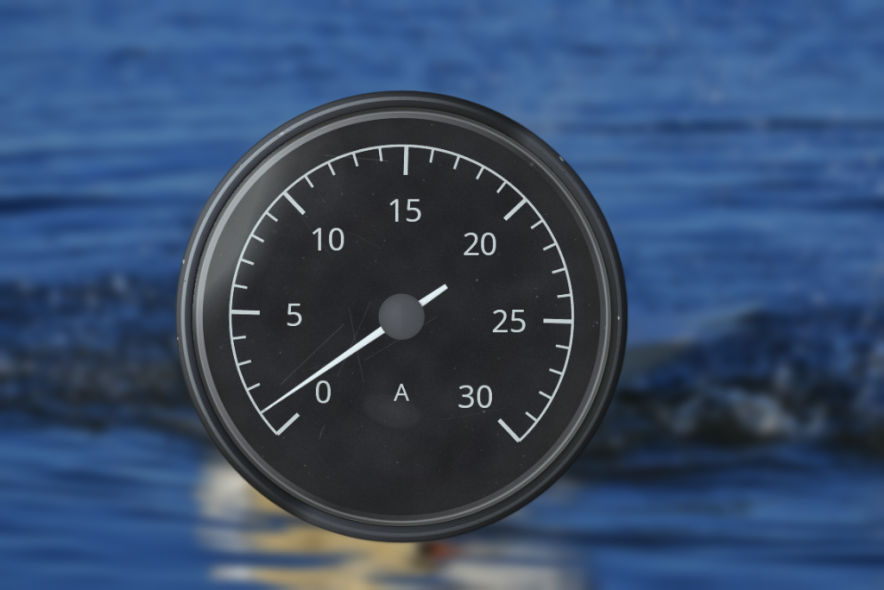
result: 1,A
